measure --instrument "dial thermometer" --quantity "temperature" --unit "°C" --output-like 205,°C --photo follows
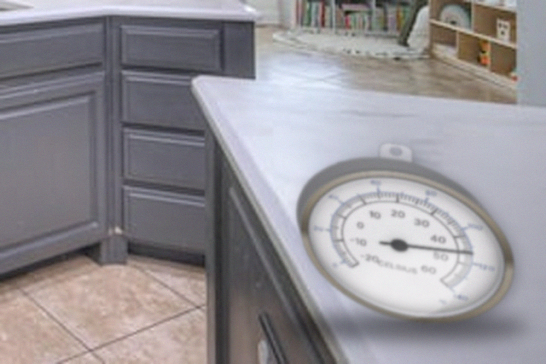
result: 45,°C
